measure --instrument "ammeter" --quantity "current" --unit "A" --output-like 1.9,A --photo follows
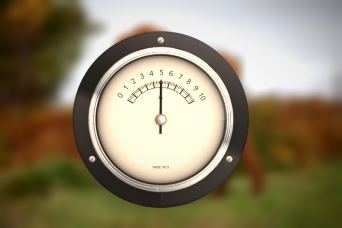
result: 5,A
